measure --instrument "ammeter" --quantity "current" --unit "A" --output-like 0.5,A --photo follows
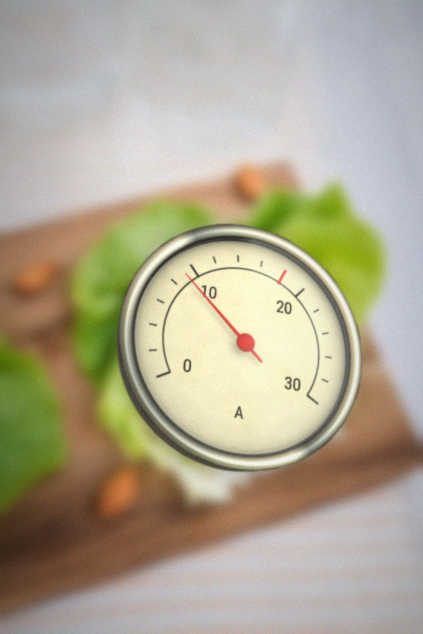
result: 9,A
